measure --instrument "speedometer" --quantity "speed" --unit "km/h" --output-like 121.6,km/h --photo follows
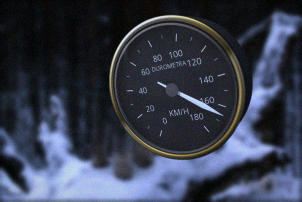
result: 165,km/h
